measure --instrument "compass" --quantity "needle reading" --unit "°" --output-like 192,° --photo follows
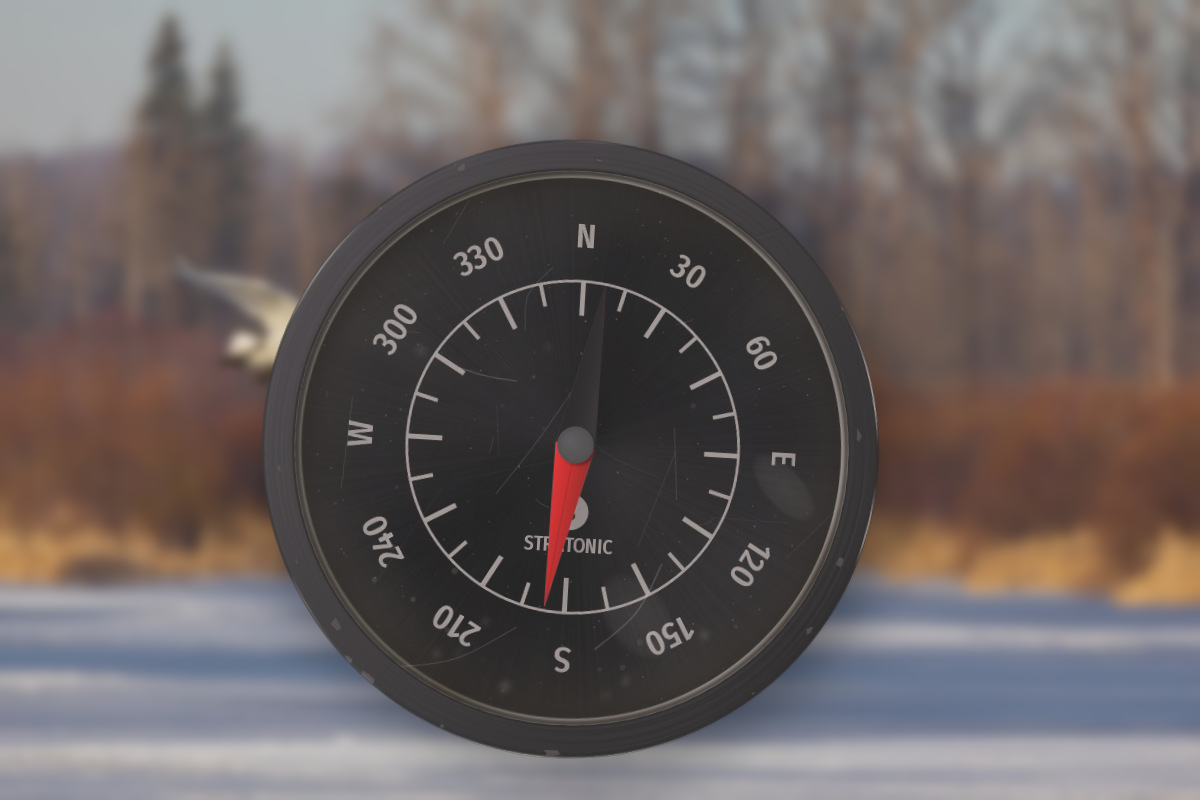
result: 187.5,°
